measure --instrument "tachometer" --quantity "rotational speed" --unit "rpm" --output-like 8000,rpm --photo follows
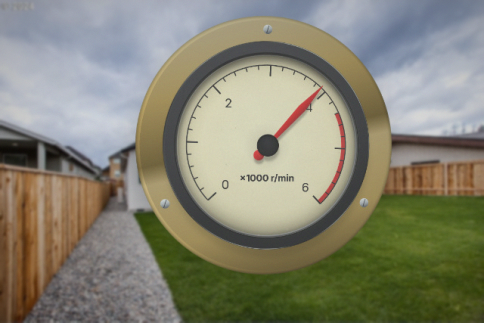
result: 3900,rpm
